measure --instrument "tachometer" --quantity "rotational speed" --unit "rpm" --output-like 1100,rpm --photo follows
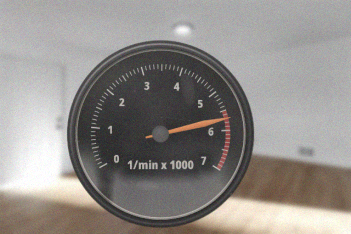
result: 5700,rpm
